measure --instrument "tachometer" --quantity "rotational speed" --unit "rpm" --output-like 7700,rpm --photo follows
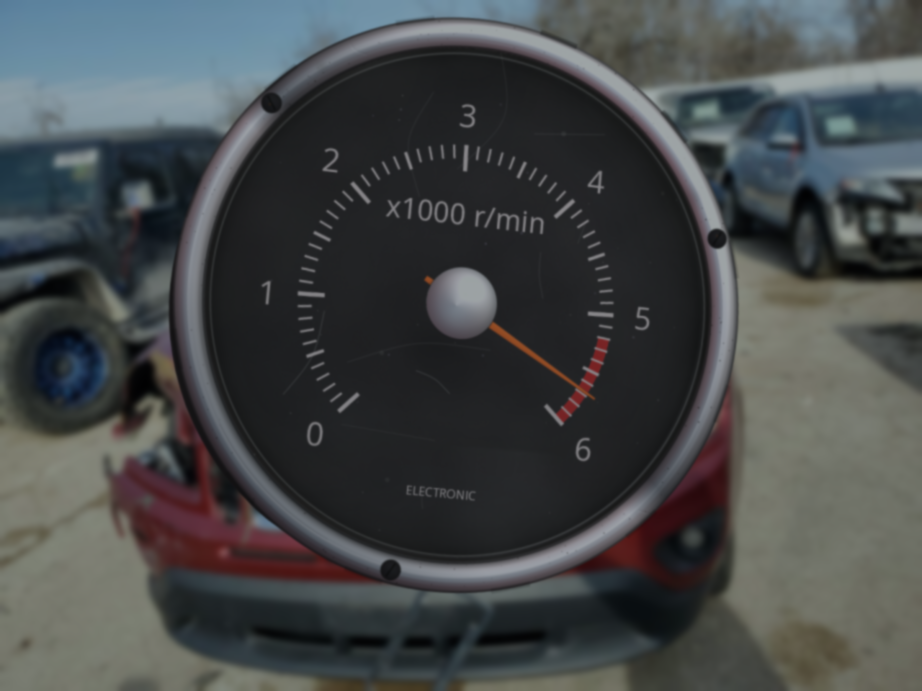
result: 5700,rpm
